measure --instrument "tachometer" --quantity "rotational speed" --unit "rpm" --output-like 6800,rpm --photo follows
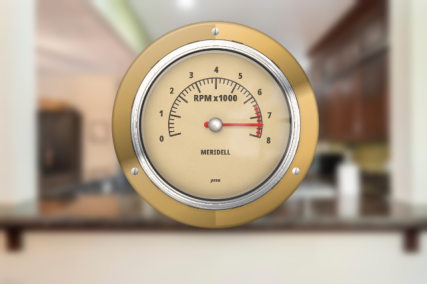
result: 7400,rpm
